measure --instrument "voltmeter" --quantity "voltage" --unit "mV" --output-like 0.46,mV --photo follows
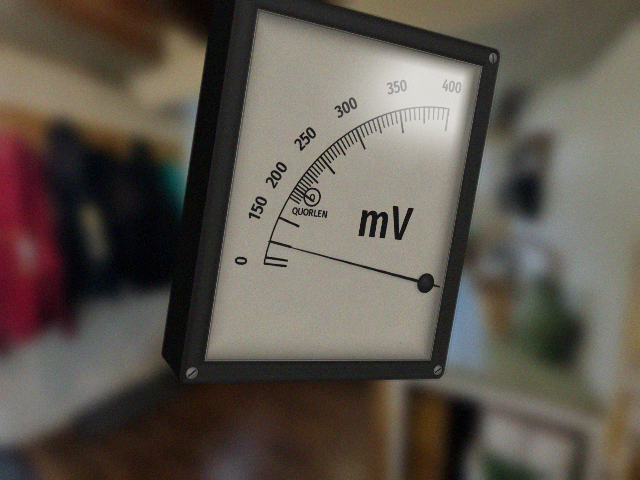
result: 100,mV
